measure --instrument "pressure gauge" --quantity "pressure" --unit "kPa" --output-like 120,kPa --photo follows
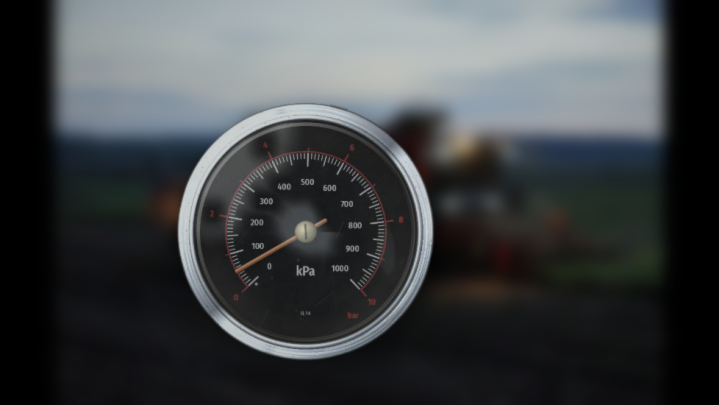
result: 50,kPa
